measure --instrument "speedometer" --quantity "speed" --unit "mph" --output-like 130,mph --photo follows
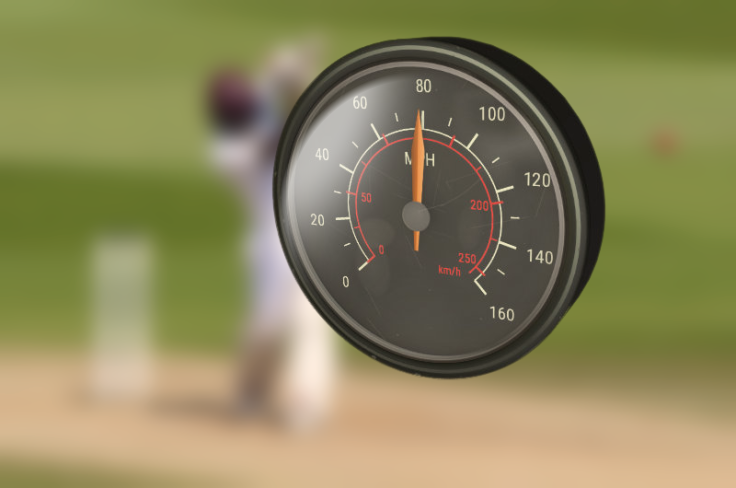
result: 80,mph
